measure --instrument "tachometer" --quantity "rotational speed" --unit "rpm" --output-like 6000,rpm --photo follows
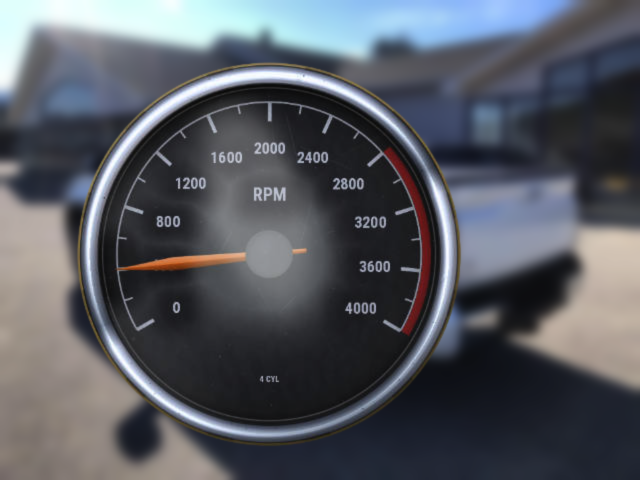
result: 400,rpm
